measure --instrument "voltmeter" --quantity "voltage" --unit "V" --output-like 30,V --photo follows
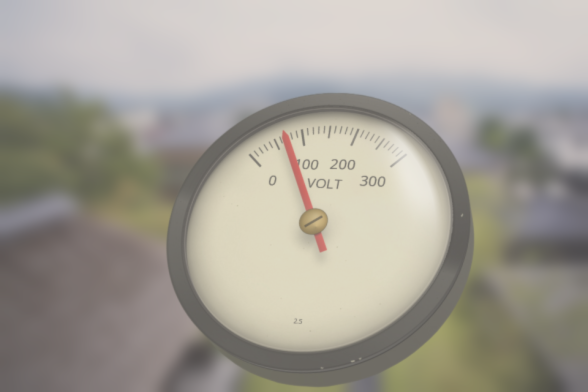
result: 70,V
